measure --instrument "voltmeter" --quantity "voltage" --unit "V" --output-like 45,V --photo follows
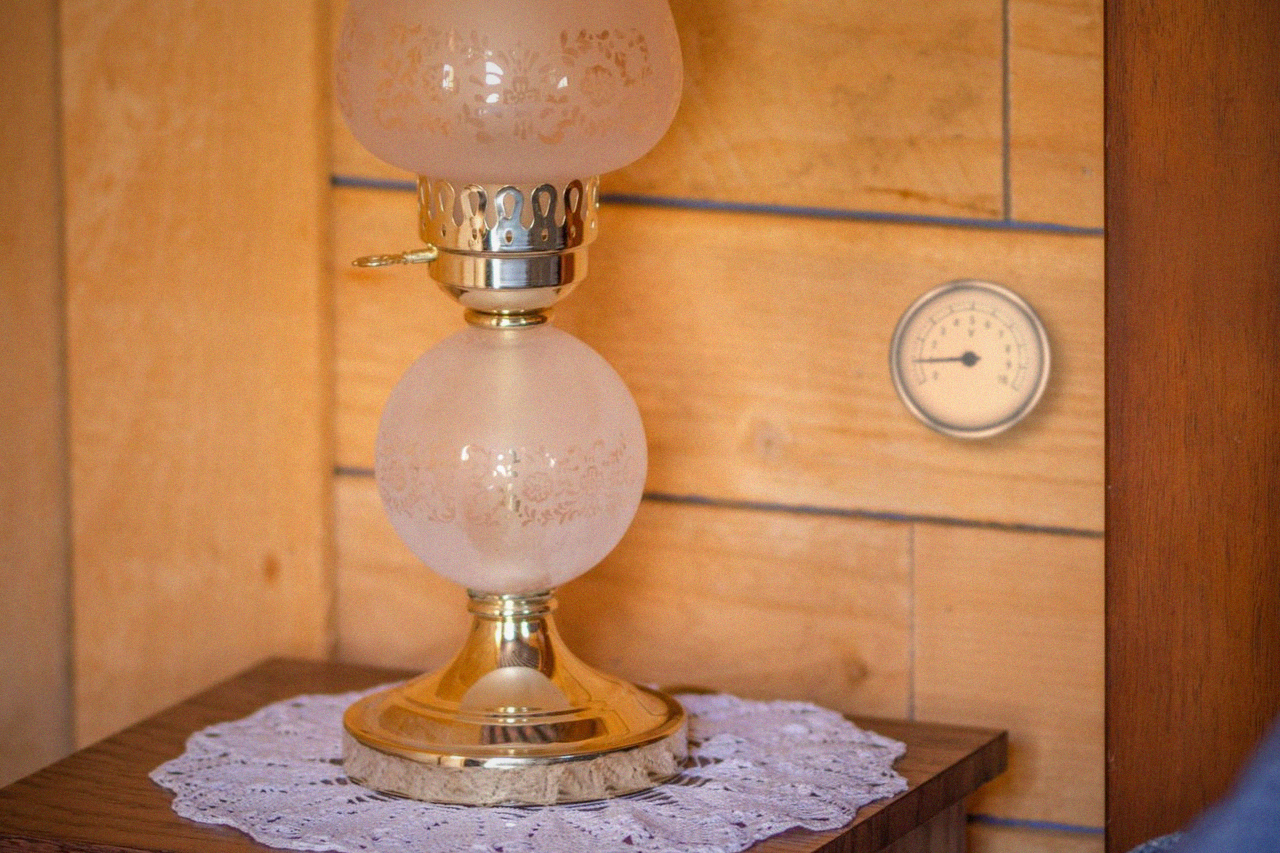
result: 1,V
